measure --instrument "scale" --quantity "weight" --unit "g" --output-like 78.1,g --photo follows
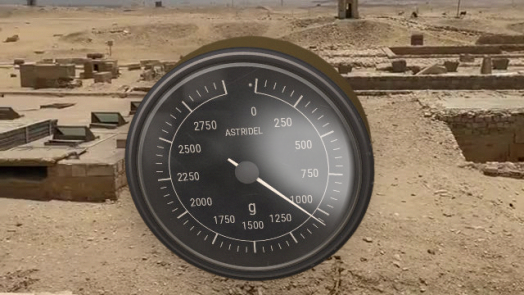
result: 1050,g
